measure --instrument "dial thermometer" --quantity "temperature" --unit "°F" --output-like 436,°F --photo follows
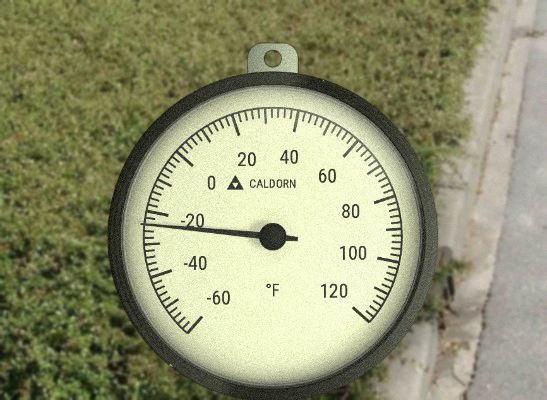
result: -24,°F
